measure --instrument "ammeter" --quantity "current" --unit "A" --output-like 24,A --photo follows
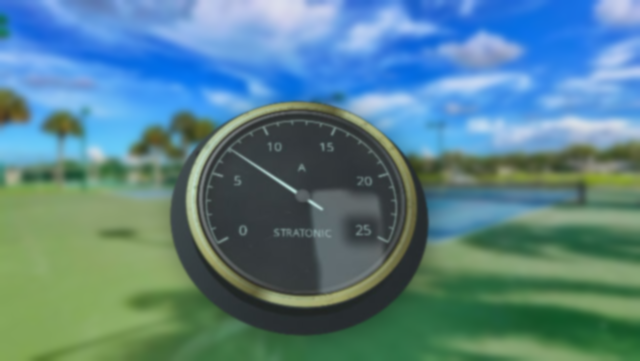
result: 7,A
